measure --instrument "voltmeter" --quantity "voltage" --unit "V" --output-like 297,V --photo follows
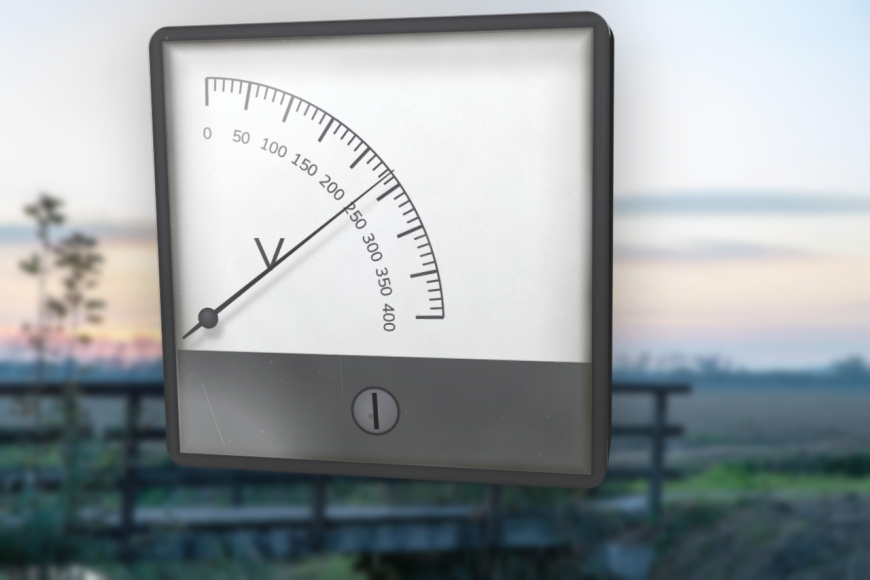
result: 235,V
